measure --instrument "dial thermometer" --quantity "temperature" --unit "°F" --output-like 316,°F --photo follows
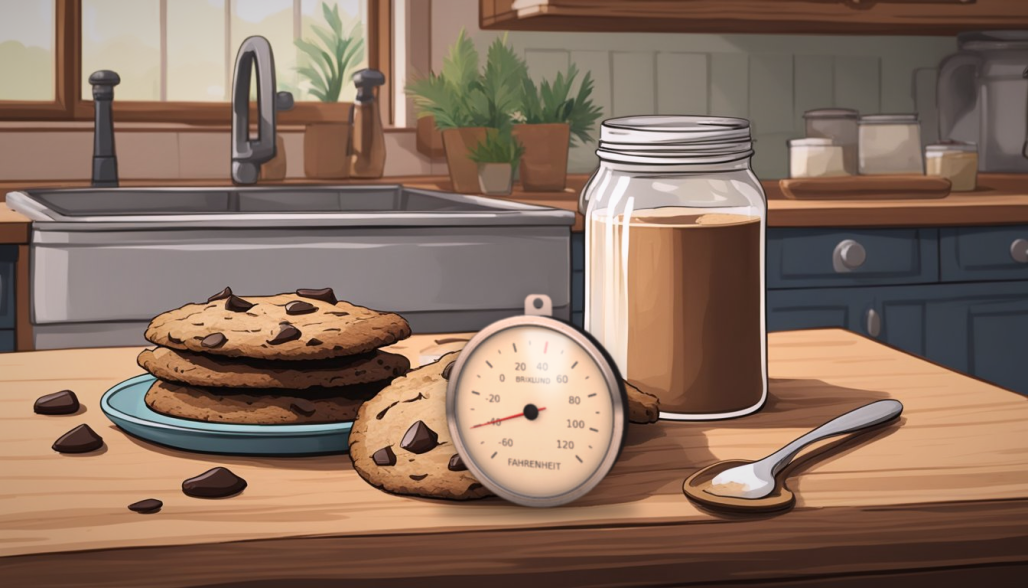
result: -40,°F
